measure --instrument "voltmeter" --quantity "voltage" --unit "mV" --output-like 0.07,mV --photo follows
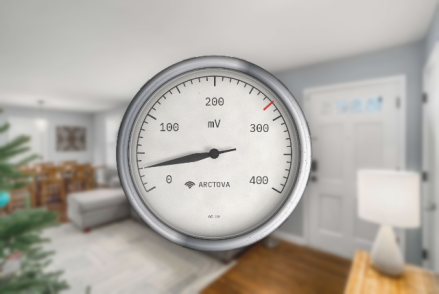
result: 30,mV
